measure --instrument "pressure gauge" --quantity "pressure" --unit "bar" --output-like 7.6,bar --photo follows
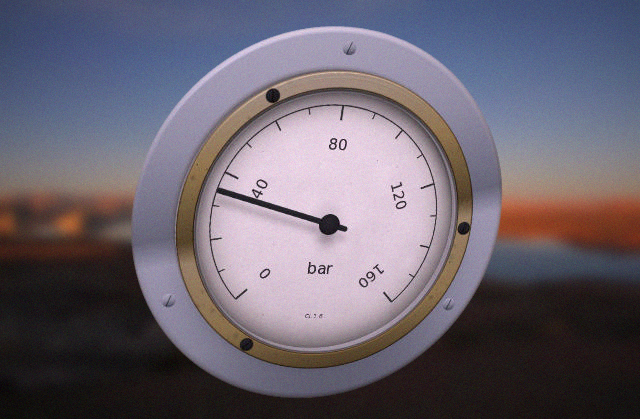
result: 35,bar
